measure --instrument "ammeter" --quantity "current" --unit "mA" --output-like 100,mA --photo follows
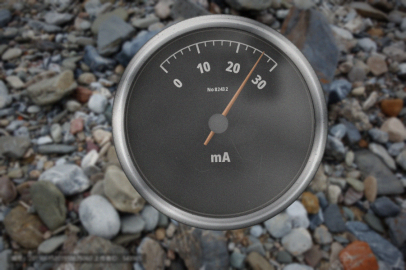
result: 26,mA
